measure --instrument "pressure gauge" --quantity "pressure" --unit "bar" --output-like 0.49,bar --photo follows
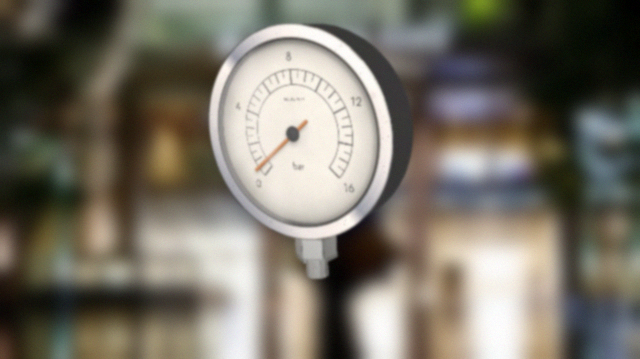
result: 0.5,bar
